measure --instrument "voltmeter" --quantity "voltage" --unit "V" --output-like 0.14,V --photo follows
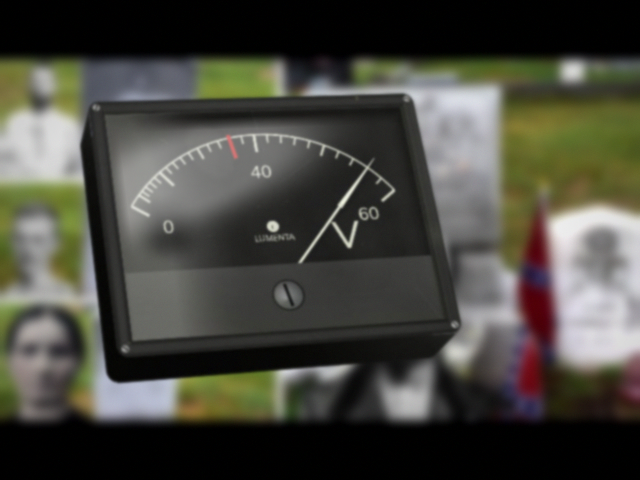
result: 56,V
